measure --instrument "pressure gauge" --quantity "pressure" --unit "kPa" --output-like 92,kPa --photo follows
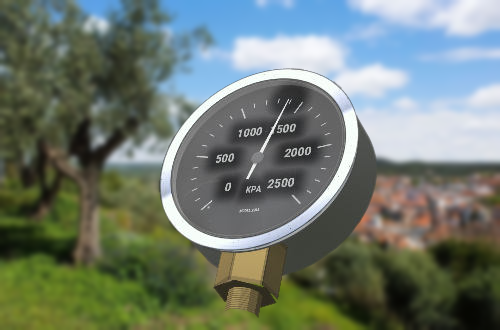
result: 1400,kPa
